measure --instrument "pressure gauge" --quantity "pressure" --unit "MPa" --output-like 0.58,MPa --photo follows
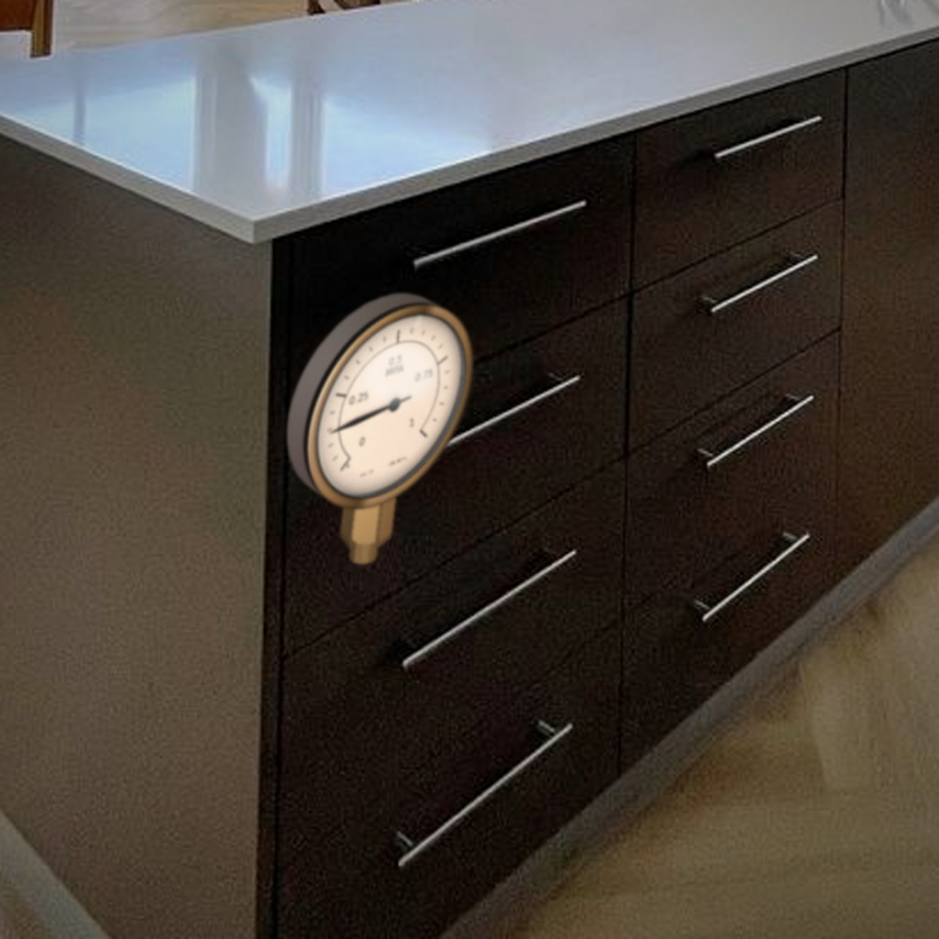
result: 0.15,MPa
